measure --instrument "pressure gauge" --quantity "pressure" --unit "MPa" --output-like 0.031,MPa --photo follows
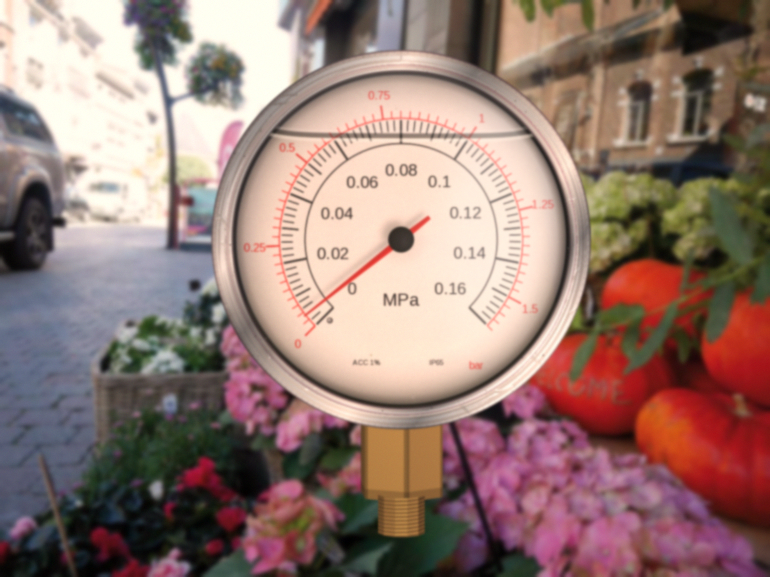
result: 0.004,MPa
